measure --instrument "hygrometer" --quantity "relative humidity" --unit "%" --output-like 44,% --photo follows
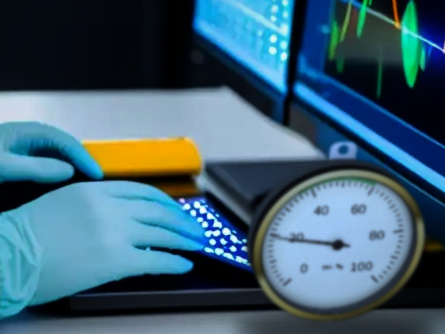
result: 20,%
